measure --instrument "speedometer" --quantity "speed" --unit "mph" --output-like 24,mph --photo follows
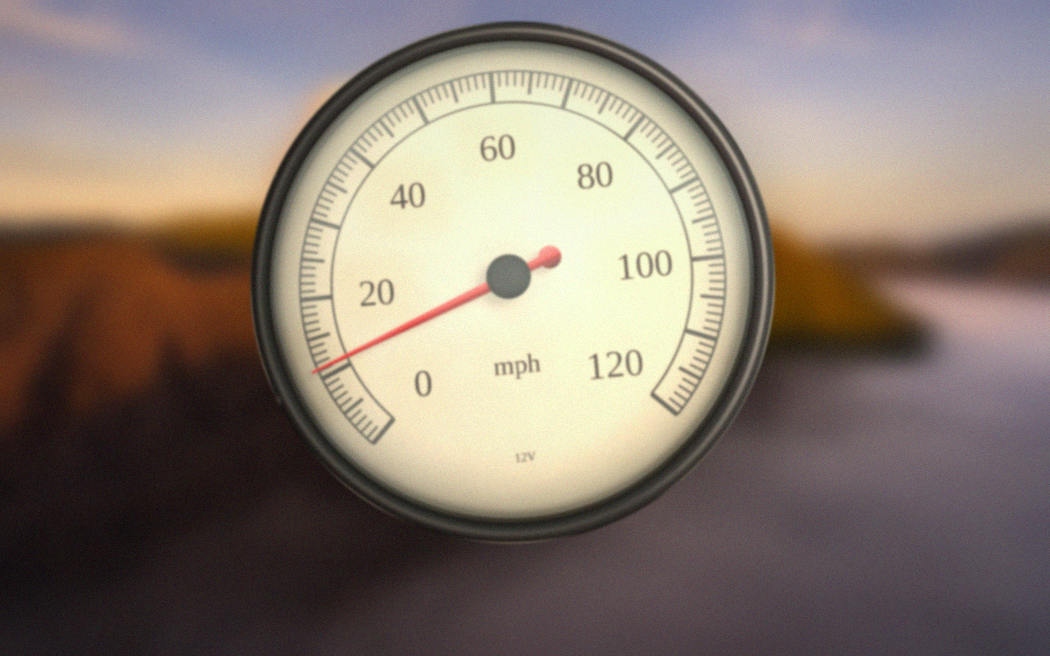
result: 11,mph
